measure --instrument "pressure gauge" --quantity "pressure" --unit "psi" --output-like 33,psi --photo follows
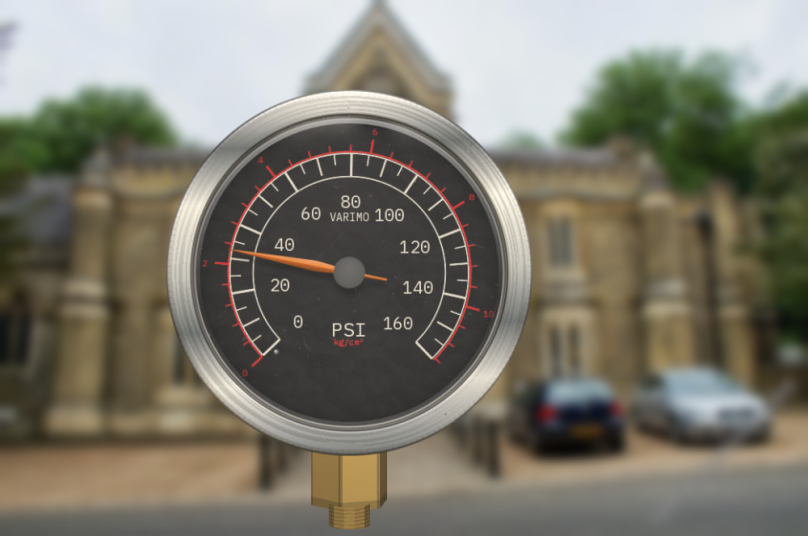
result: 32.5,psi
